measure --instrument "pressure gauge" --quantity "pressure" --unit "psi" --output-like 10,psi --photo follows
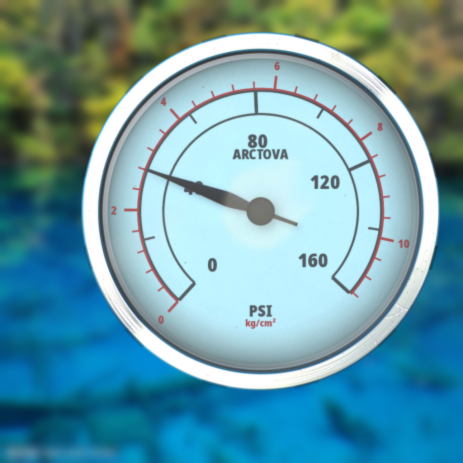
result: 40,psi
